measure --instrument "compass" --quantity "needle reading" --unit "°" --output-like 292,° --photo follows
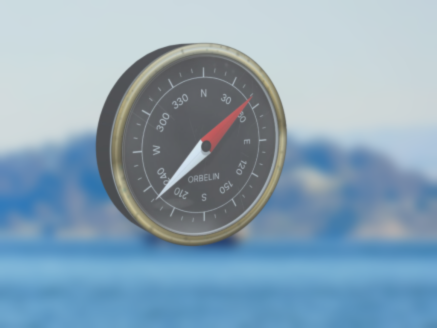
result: 50,°
